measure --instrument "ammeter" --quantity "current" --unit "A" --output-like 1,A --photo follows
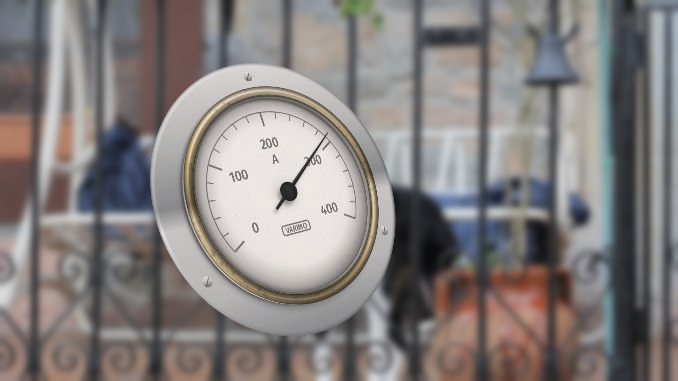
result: 290,A
